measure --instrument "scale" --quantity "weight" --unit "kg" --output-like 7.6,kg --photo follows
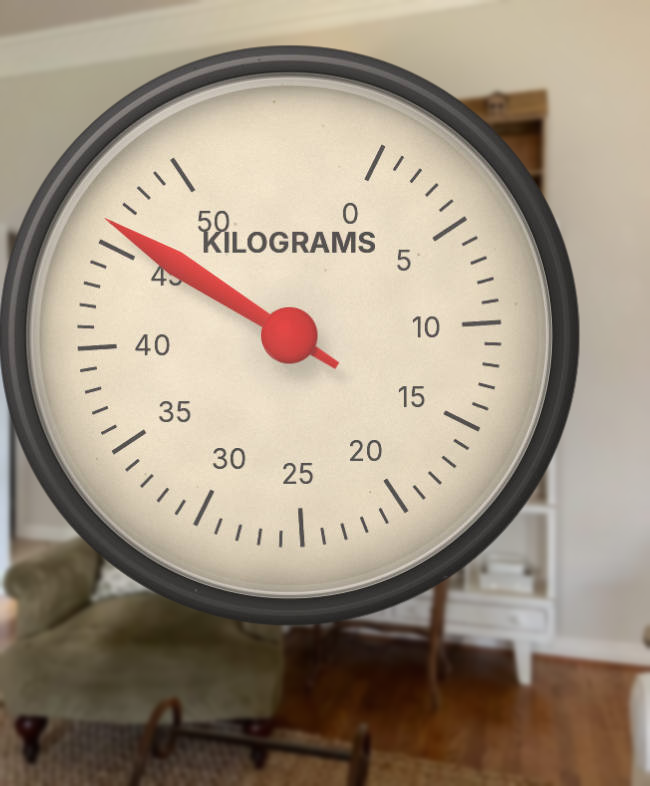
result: 46,kg
